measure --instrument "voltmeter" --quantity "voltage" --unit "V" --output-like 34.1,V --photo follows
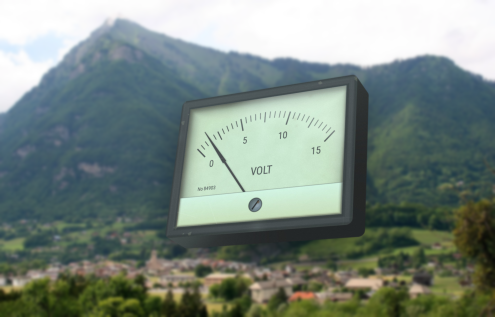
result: 1.5,V
